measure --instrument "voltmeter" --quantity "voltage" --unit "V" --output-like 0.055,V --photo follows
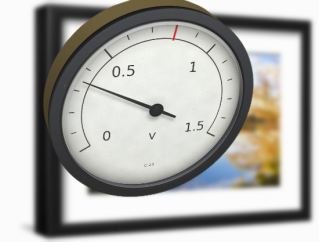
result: 0.35,V
